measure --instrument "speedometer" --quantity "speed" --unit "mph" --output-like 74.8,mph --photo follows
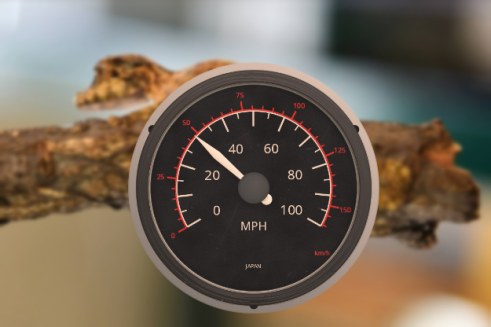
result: 30,mph
